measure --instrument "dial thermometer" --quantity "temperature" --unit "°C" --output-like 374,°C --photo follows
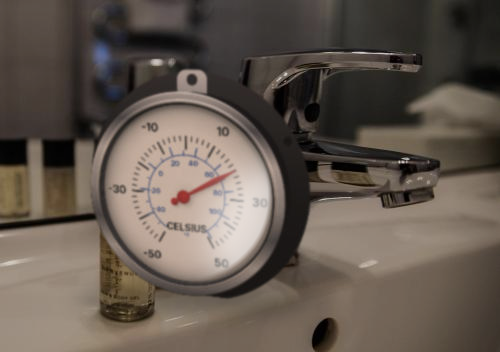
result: 20,°C
